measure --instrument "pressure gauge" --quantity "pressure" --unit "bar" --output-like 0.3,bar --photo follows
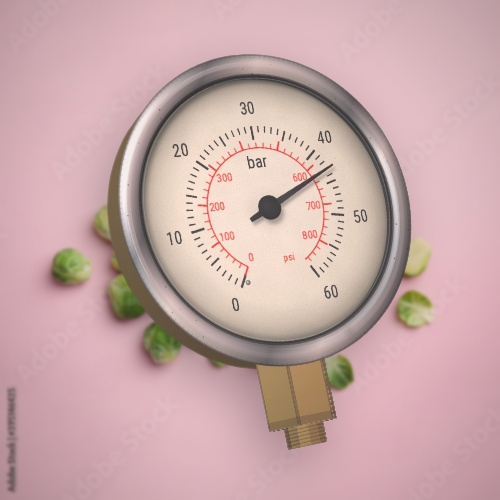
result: 43,bar
